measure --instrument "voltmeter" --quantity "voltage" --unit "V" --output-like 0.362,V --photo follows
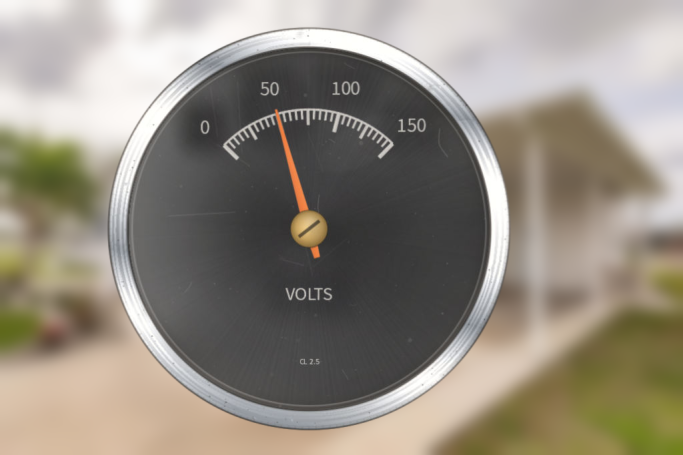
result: 50,V
